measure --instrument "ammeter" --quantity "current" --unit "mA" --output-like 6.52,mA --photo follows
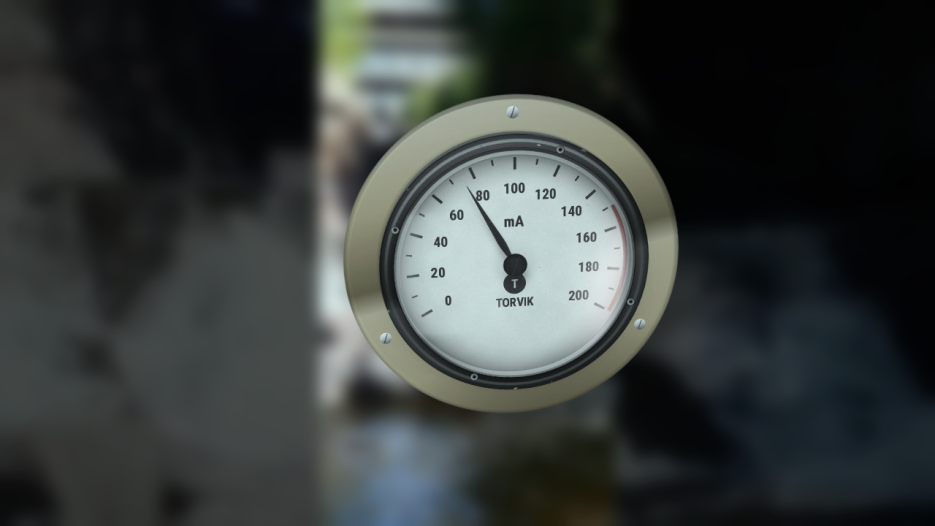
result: 75,mA
